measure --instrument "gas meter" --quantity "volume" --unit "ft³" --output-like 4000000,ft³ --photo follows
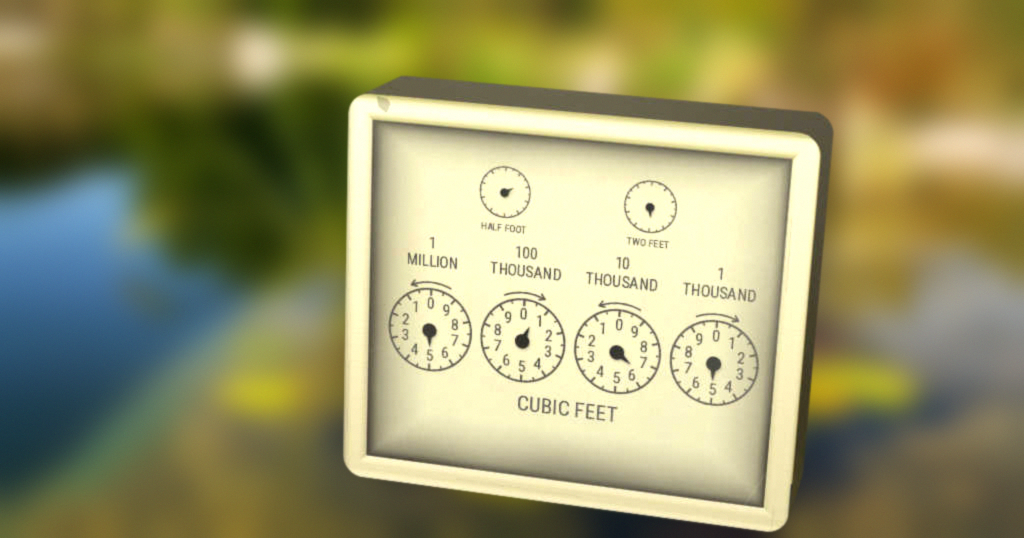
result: 506500,ft³
